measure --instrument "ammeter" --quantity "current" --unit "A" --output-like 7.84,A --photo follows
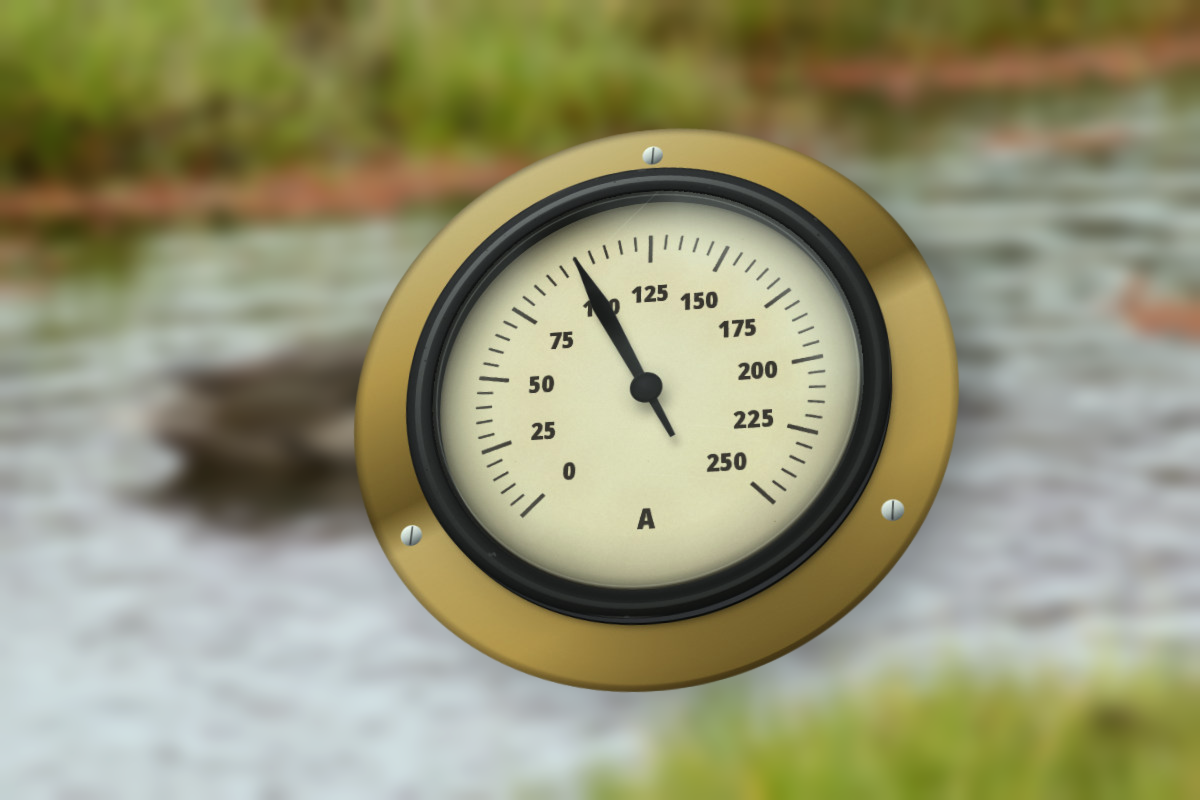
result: 100,A
